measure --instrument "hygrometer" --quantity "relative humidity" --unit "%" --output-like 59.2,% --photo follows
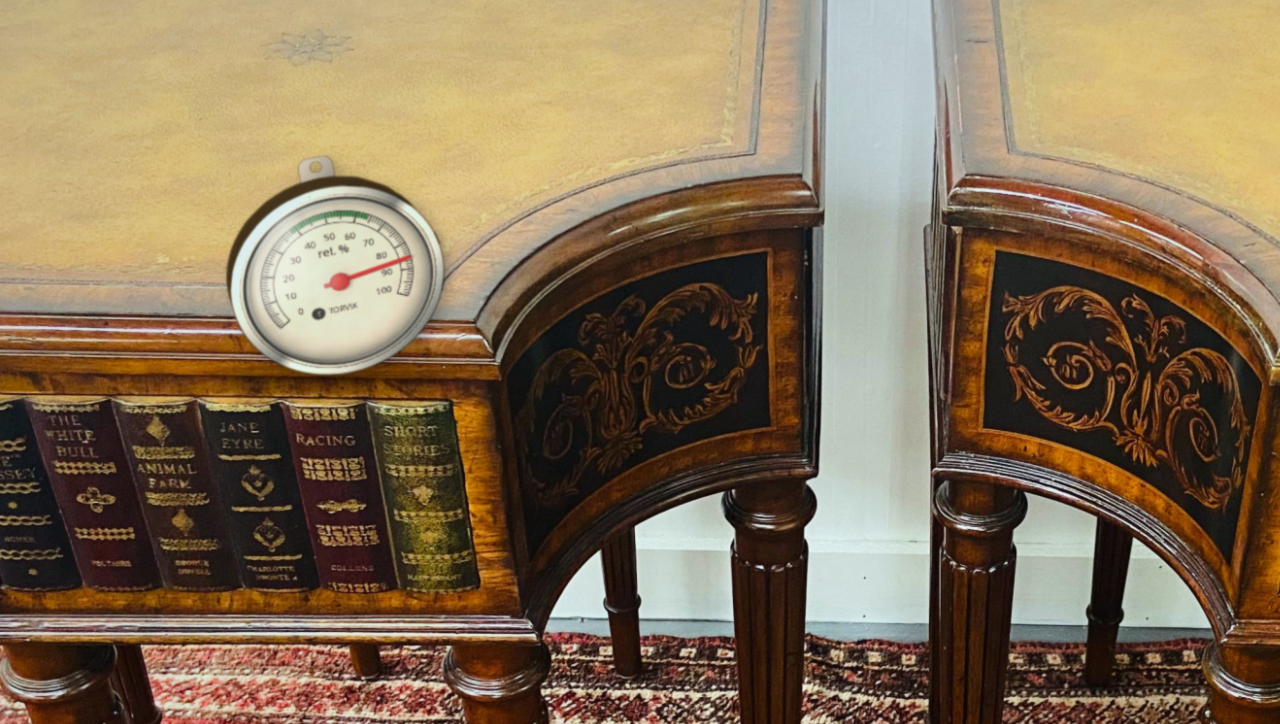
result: 85,%
